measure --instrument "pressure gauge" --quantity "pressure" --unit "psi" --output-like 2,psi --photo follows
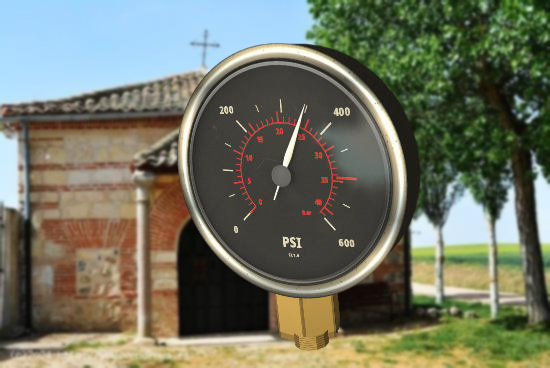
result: 350,psi
